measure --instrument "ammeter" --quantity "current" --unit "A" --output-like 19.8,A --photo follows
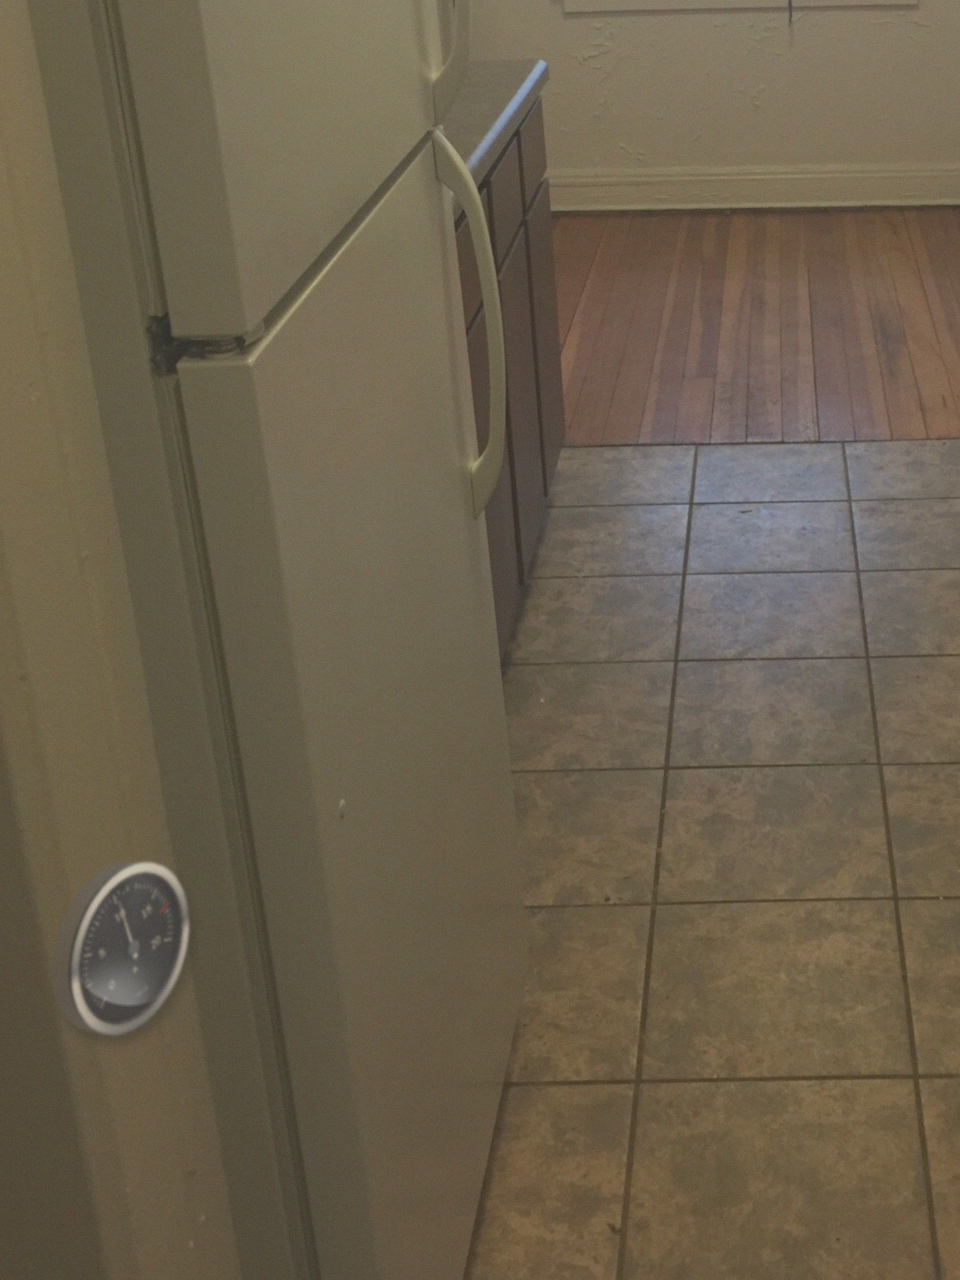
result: 10,A
